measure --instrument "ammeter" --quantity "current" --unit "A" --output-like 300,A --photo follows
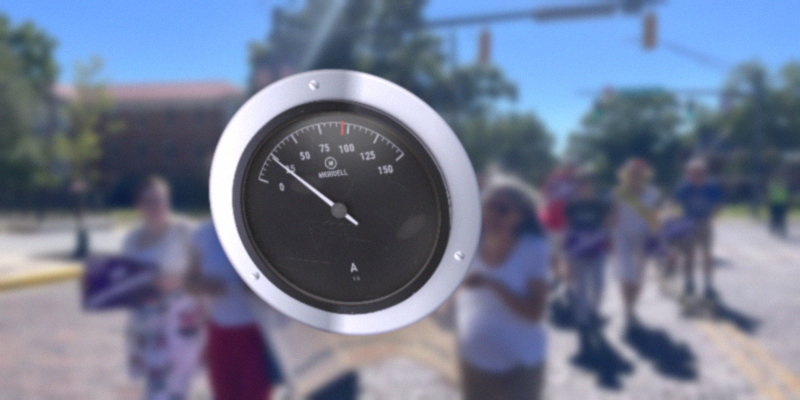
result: 25,A
